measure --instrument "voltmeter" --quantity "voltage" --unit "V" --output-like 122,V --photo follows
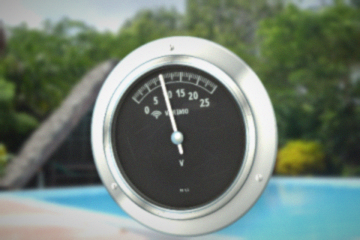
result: 10,V
